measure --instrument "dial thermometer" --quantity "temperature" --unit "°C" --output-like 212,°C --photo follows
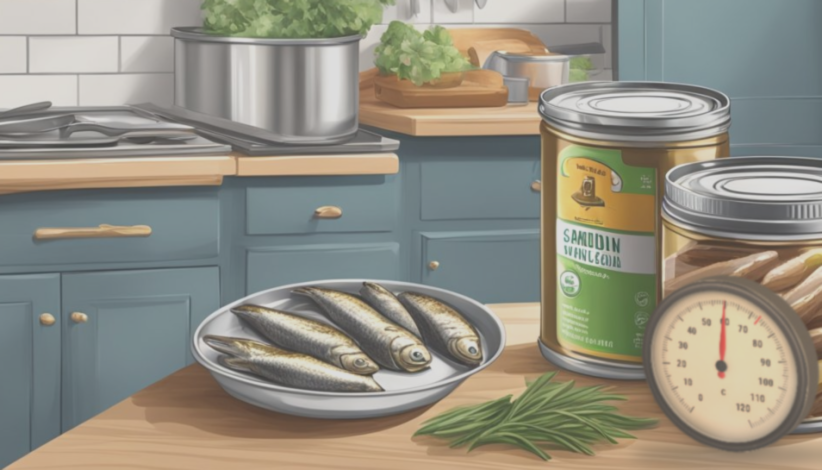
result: 60,°C
